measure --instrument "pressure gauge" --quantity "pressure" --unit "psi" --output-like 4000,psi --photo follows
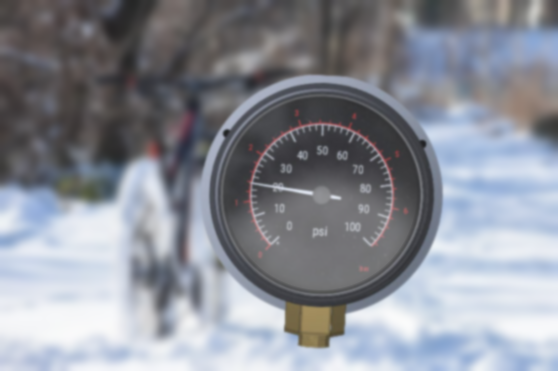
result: 20,psi
